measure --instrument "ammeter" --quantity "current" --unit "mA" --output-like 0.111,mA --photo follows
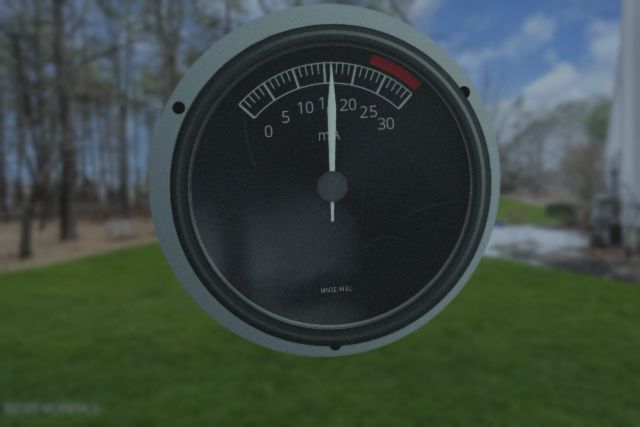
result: 16,mA
